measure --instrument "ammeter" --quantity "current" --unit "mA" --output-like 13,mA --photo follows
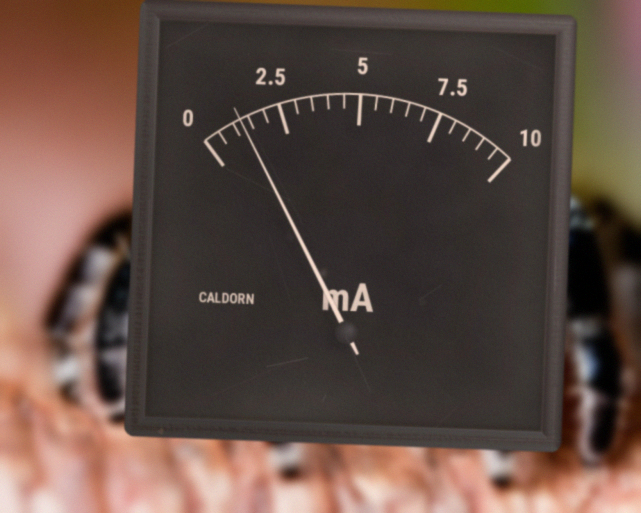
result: 1.25,mA
